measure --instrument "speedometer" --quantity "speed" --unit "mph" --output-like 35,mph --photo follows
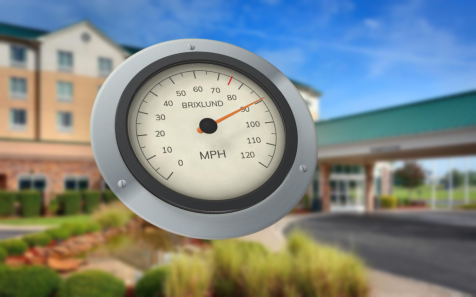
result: 90,mph
